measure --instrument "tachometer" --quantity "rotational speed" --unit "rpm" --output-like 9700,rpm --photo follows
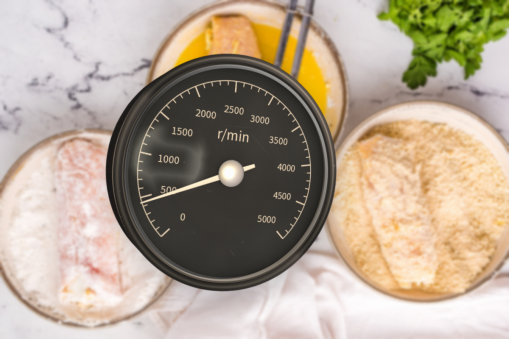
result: 450,rpm
